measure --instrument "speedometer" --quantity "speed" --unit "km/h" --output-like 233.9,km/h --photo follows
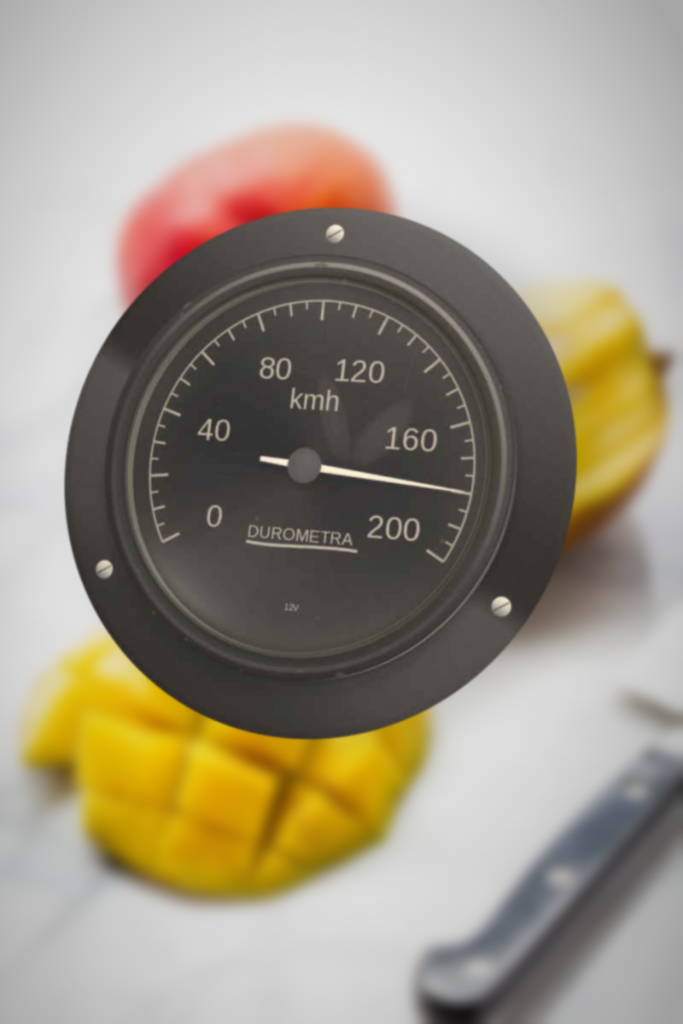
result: 180,km/h
